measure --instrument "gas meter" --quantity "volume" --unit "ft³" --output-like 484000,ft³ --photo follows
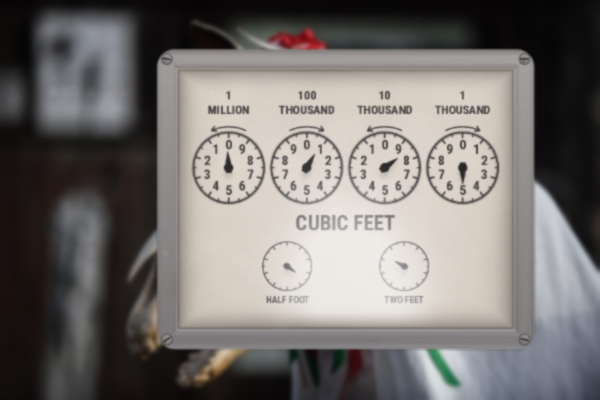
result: 8500,ft³
